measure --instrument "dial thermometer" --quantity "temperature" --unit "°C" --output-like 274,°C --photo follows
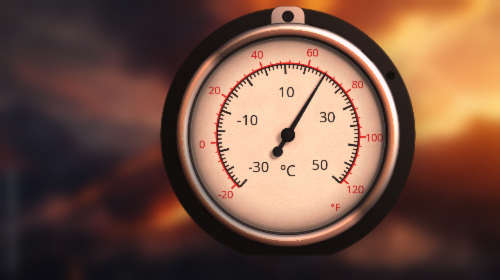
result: 20,°C
